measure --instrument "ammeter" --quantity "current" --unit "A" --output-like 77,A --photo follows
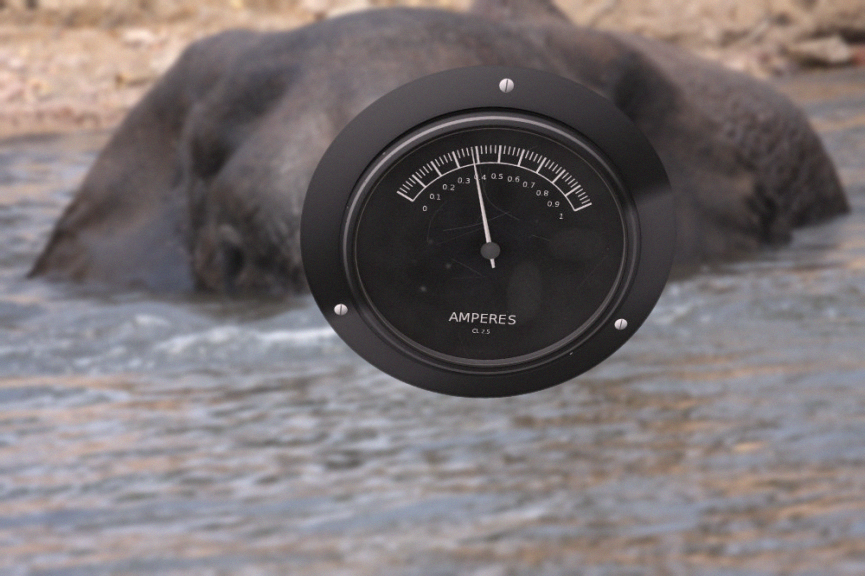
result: 0.38,A
